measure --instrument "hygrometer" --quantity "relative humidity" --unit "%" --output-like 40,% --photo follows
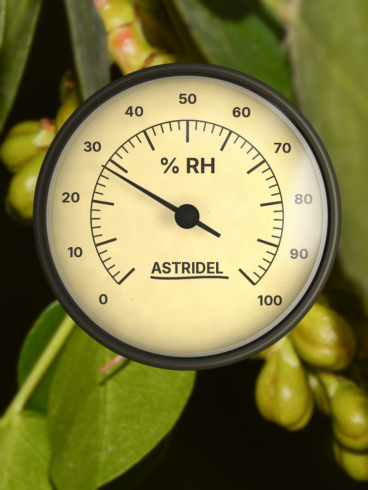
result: 28,%
